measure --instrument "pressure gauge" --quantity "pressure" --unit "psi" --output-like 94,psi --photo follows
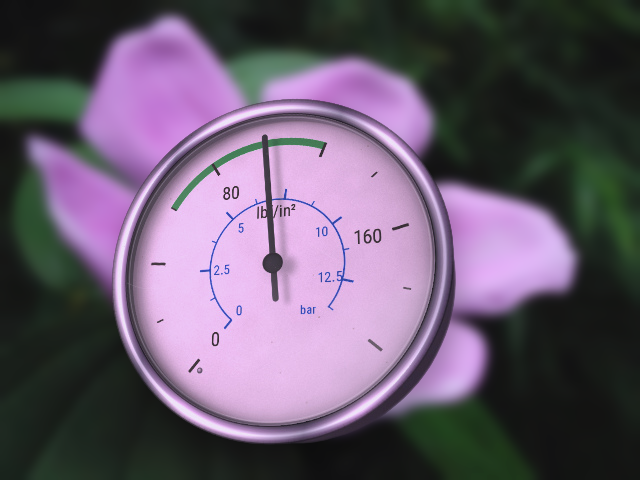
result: 100,psi
